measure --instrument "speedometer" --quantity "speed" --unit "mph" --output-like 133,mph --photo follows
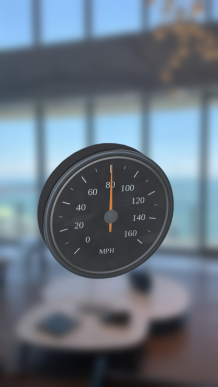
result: 80,mph
